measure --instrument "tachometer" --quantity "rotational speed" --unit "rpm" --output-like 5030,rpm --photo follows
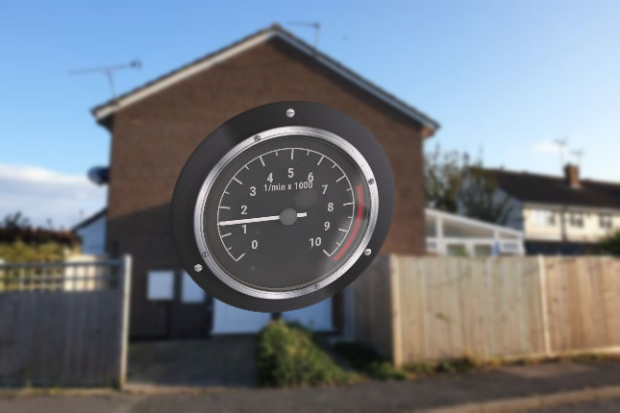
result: 1500,rpm
